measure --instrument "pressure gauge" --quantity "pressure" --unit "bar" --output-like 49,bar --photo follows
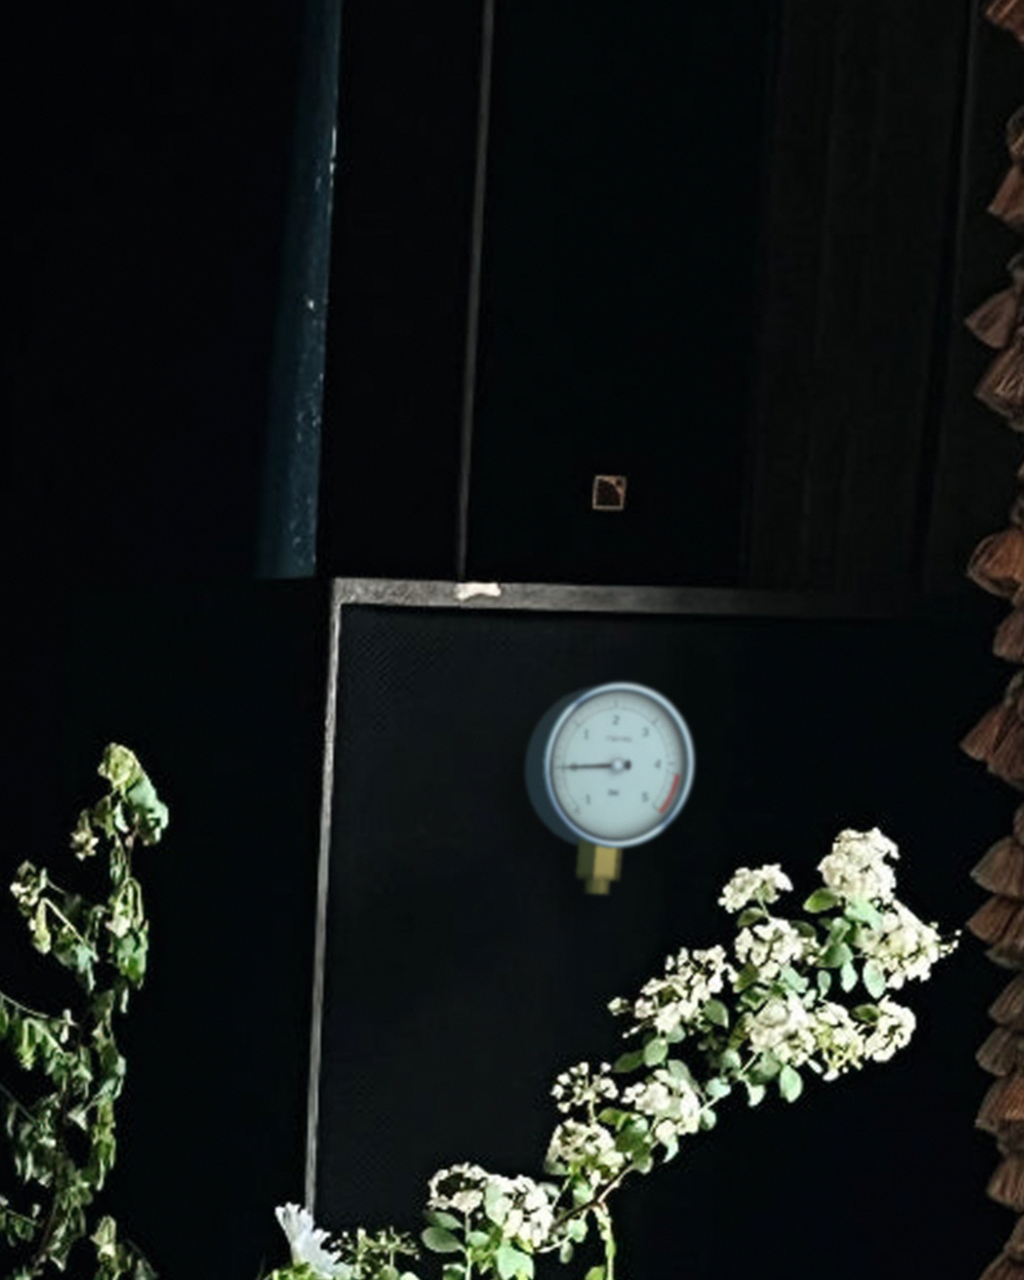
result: 0,bar
